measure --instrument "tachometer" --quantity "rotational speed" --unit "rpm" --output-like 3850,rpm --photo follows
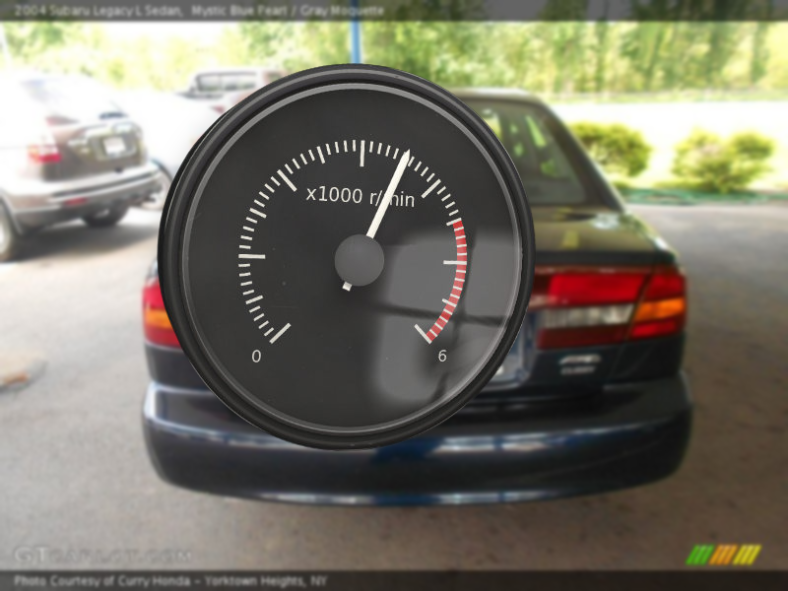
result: 3500,rpm
